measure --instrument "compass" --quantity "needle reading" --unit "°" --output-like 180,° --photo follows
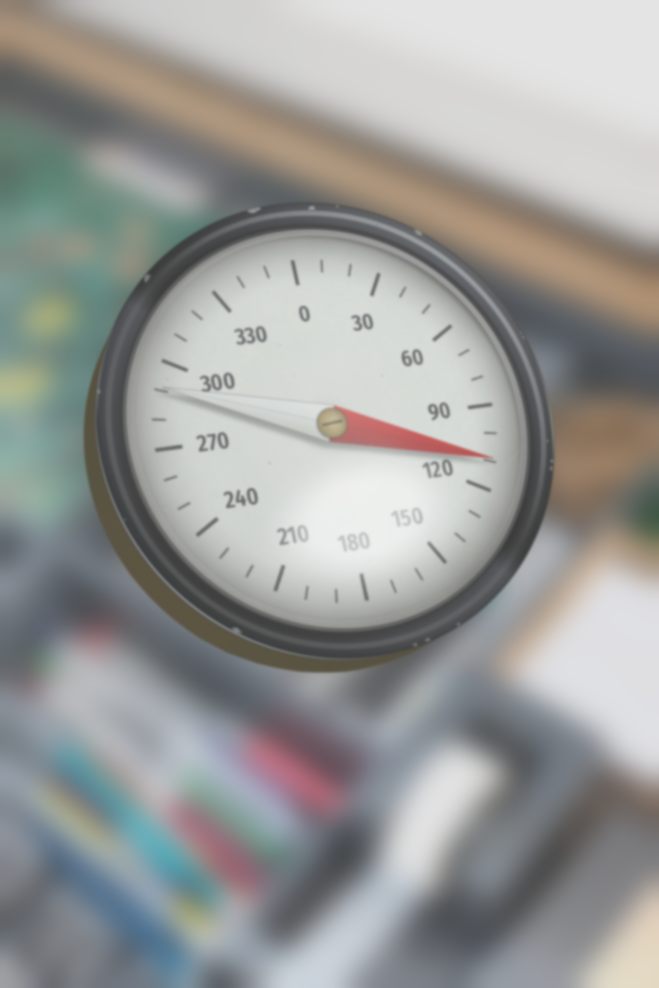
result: 110,°
